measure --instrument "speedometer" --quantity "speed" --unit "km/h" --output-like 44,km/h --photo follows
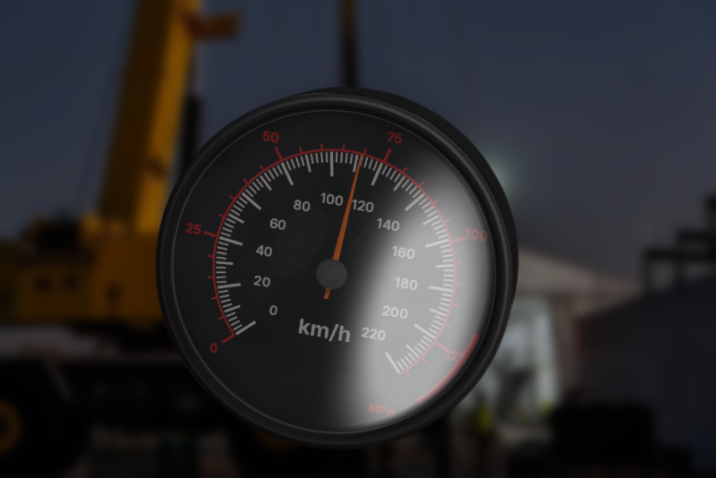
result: 112,km/h
